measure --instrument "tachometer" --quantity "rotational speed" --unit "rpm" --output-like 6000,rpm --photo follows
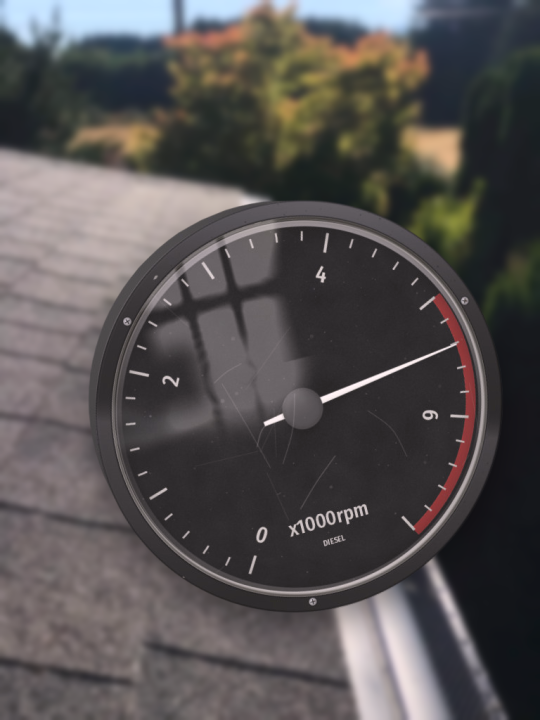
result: 5400,rpm
